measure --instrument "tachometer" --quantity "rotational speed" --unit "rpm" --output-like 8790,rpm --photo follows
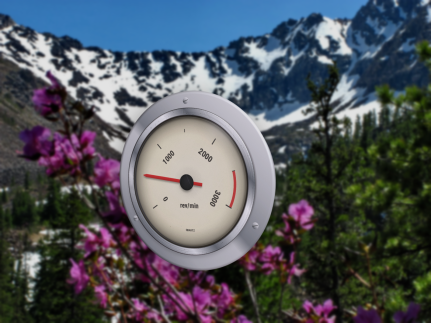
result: 500,rpm
